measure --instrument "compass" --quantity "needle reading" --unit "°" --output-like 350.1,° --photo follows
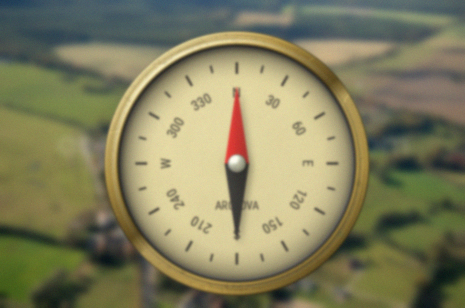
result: 0,°
